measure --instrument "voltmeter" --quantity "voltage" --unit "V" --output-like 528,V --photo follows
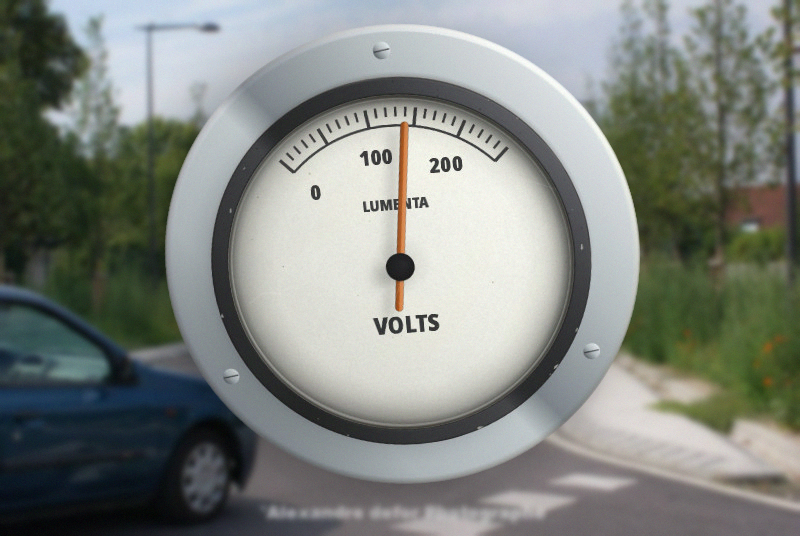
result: 140,V
